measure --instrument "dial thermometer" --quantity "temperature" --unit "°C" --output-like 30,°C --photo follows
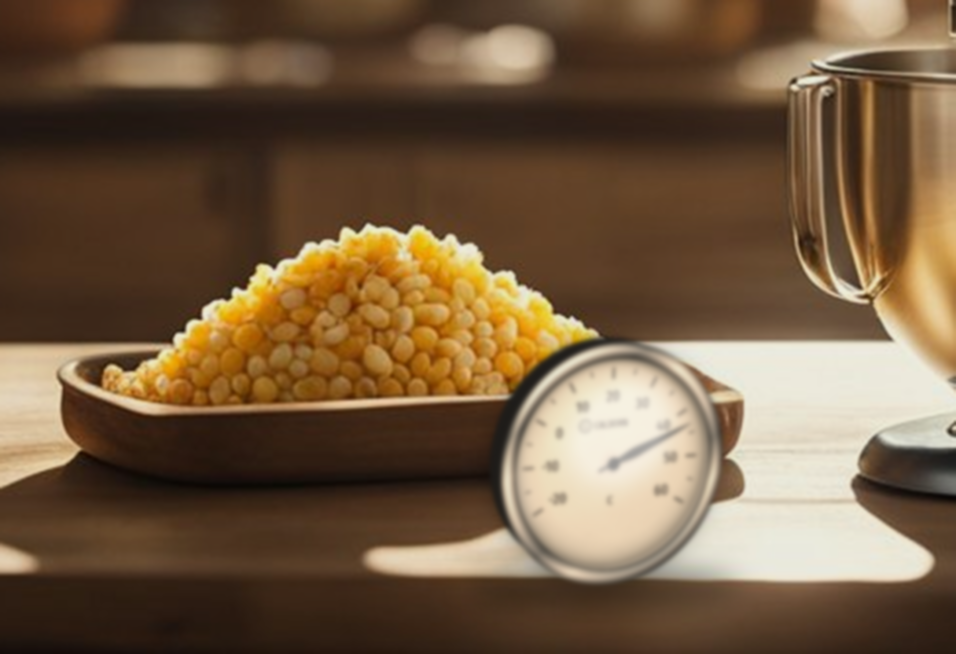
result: 42.5,°C
